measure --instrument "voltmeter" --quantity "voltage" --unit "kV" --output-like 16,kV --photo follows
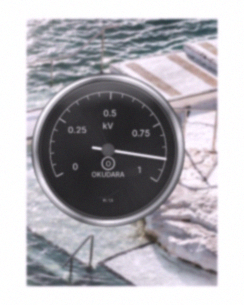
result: 0.9,kV
